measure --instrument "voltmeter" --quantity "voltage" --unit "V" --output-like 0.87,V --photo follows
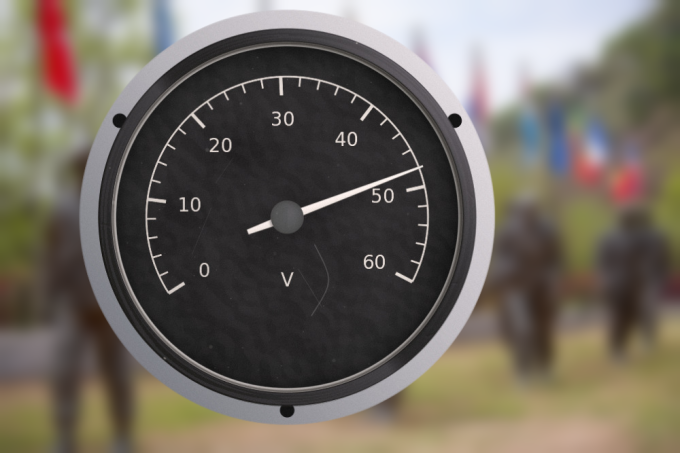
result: 48,V
